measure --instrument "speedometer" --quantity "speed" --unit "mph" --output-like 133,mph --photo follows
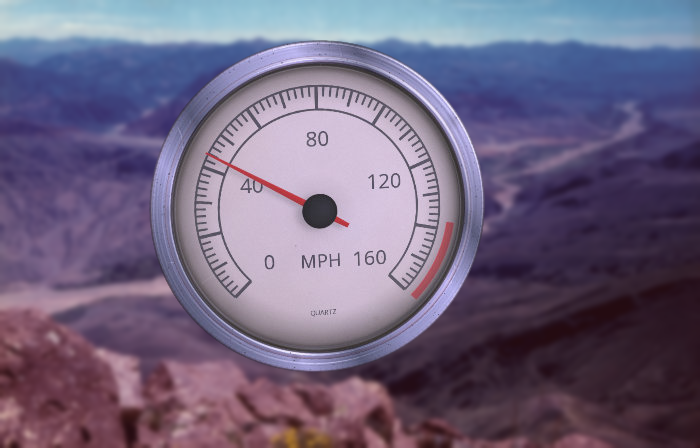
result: 44,mph
